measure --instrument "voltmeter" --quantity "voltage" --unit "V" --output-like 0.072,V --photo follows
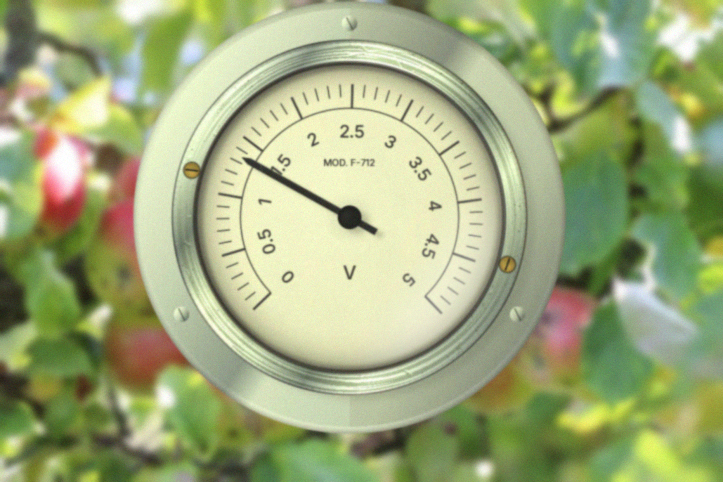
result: 1.35,V
